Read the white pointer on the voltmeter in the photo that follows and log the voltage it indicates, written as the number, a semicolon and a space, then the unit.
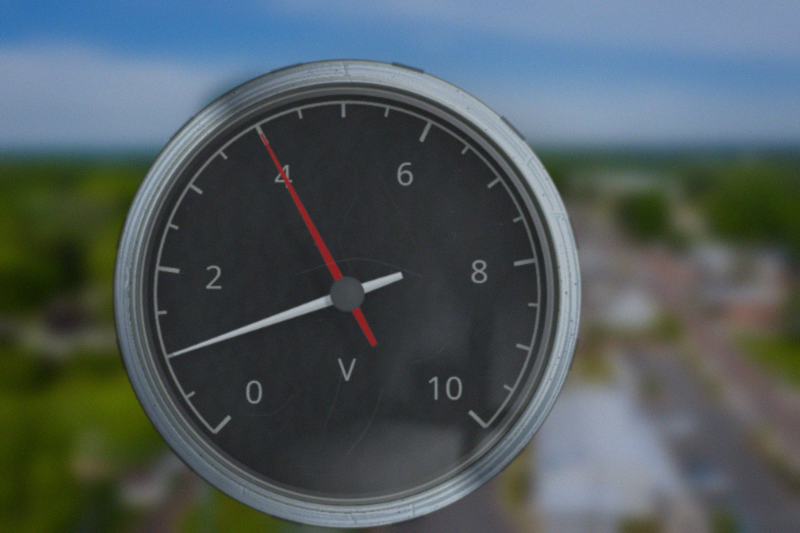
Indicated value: 1; V
